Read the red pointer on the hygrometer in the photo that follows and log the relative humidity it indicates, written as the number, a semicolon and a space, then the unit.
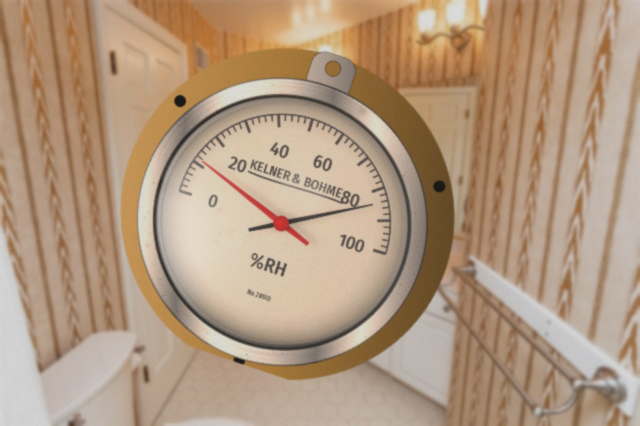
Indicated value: 12; %
